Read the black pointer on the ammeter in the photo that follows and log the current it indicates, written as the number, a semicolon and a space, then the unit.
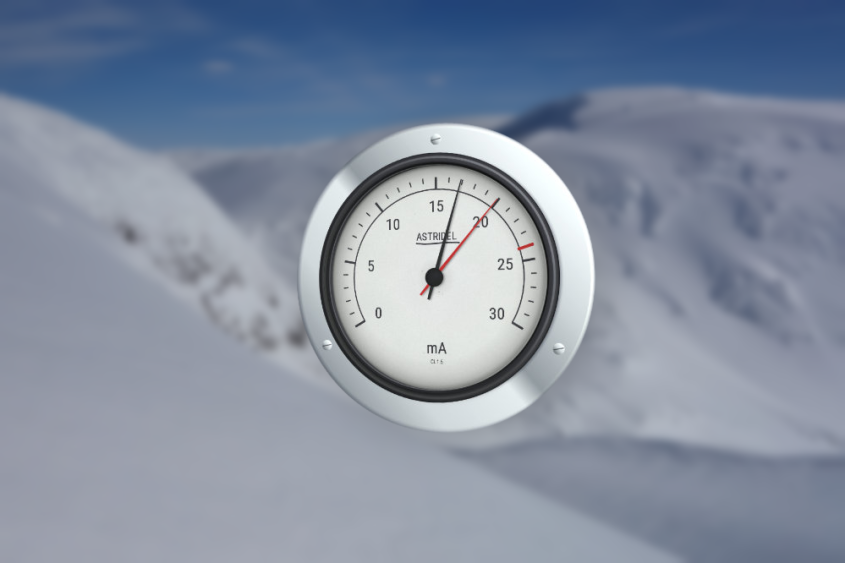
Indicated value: 17; mA
